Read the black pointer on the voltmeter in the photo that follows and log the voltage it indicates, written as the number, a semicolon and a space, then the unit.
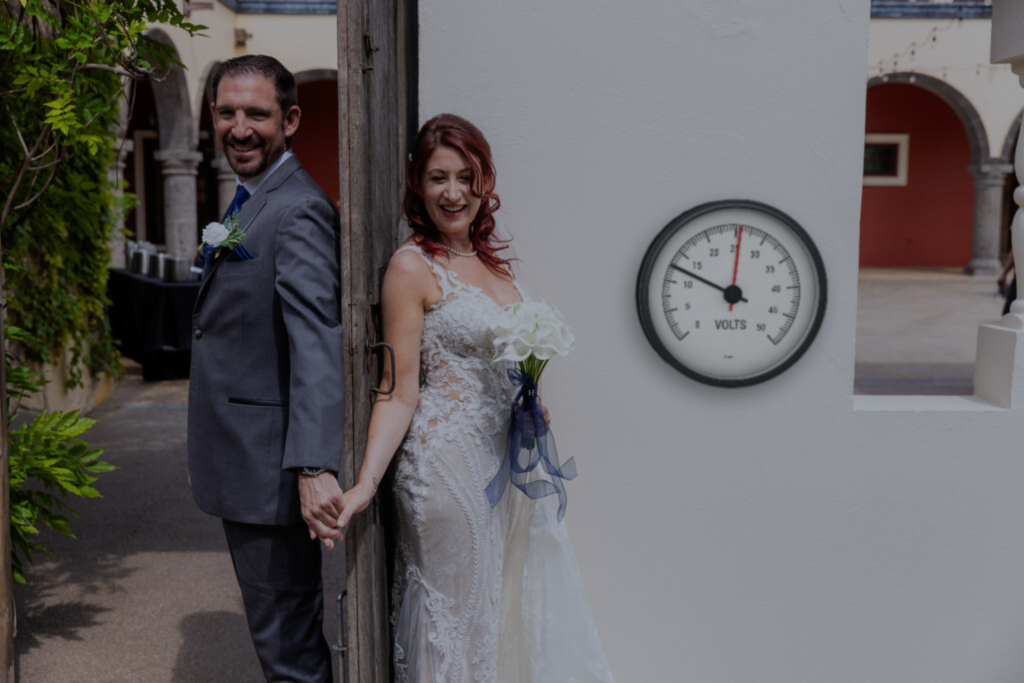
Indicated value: 12.5; V
